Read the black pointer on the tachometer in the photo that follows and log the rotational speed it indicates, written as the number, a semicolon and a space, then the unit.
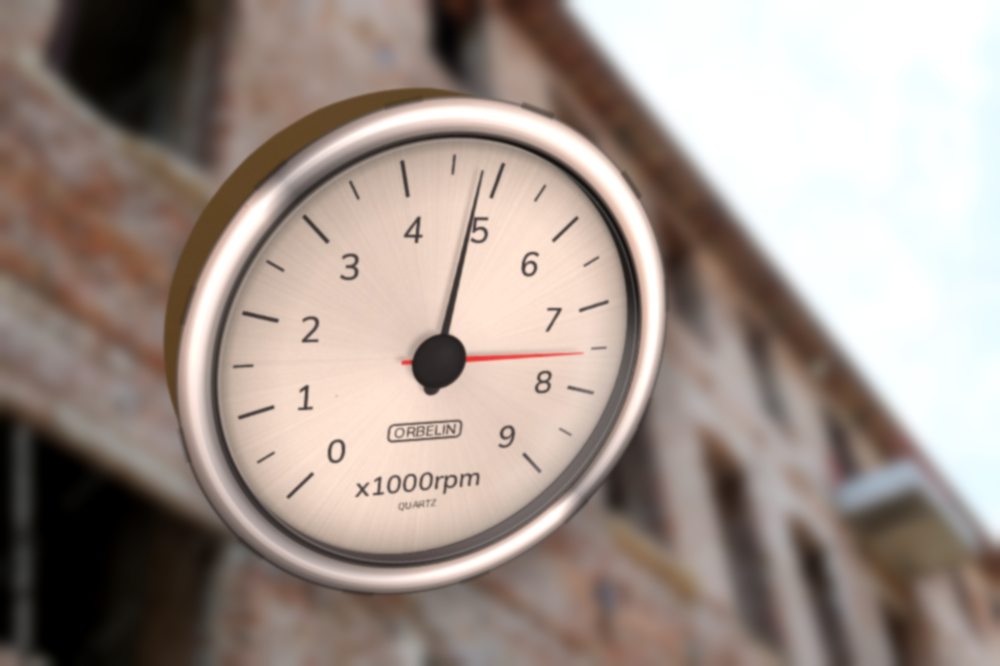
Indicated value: 4750; rpm
